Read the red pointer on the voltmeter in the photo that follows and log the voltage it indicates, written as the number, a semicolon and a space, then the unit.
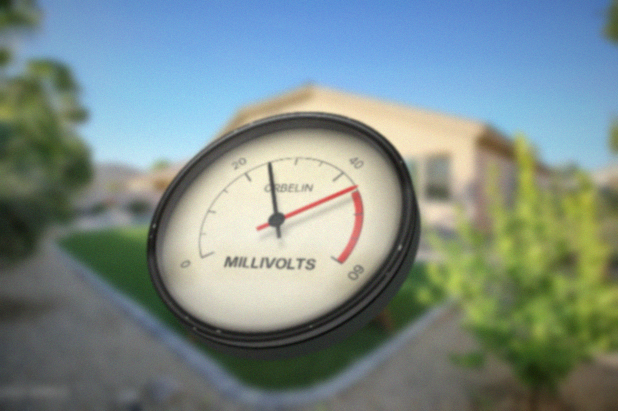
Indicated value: 45; mV
